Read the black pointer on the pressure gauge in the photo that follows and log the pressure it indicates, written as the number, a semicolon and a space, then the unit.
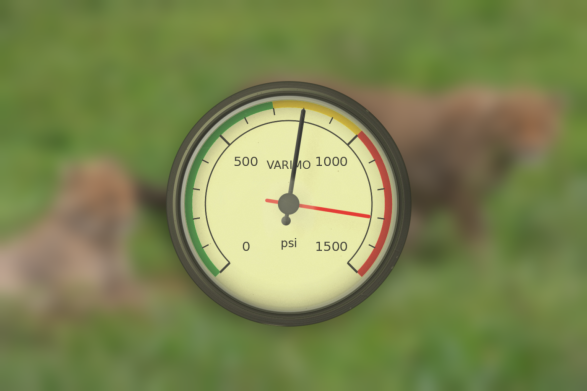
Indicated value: 800; psi
